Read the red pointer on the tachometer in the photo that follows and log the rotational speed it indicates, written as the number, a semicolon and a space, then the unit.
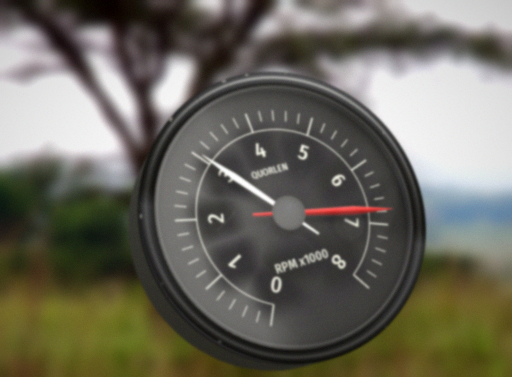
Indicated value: 6800; rpm
